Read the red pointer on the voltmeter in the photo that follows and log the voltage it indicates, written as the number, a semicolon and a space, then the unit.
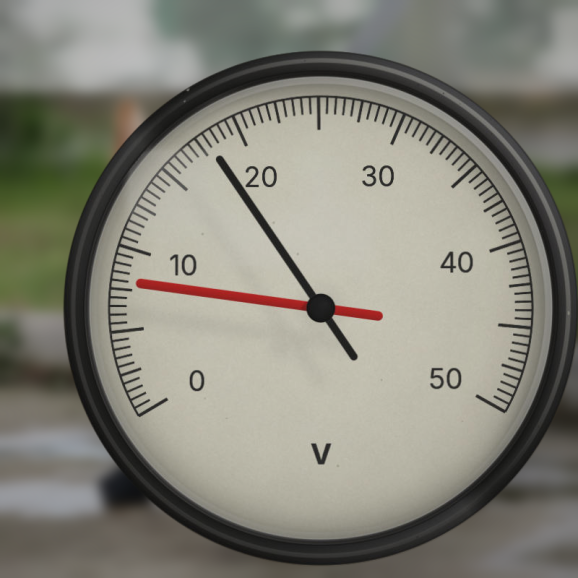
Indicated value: 8; V
